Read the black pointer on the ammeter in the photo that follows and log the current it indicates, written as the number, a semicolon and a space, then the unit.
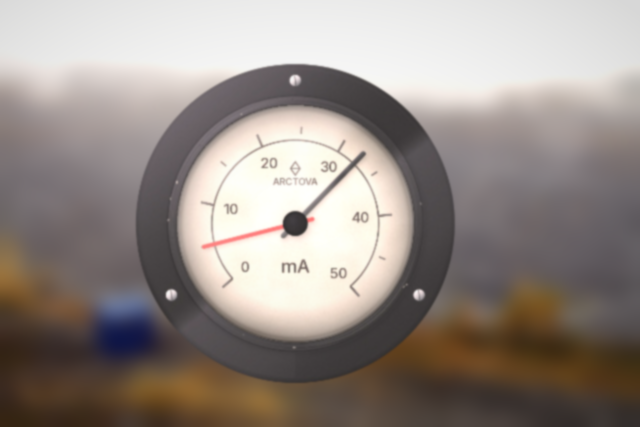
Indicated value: 32.5; mA
